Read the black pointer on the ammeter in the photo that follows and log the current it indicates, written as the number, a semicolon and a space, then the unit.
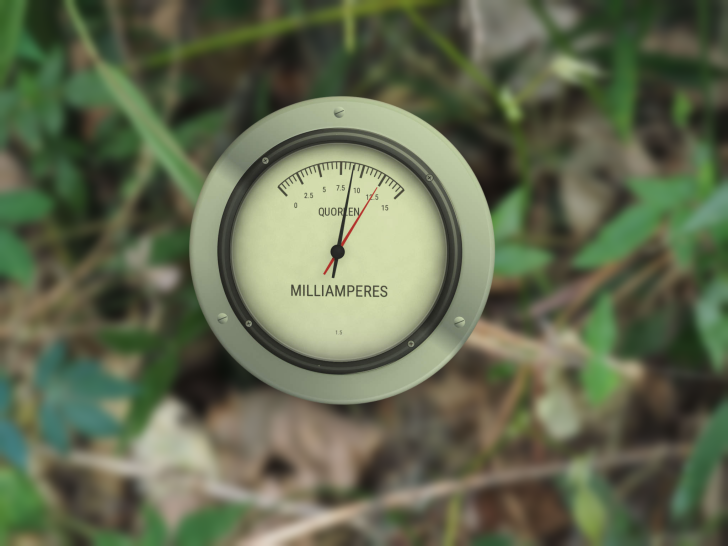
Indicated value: 9; mA
